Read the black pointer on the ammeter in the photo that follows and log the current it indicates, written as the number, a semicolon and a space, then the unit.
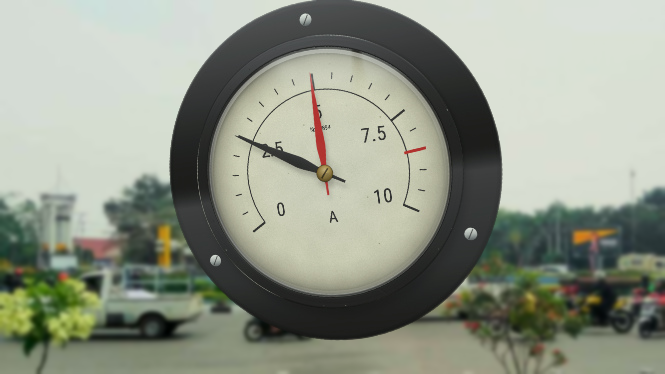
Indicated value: 2.5; A
